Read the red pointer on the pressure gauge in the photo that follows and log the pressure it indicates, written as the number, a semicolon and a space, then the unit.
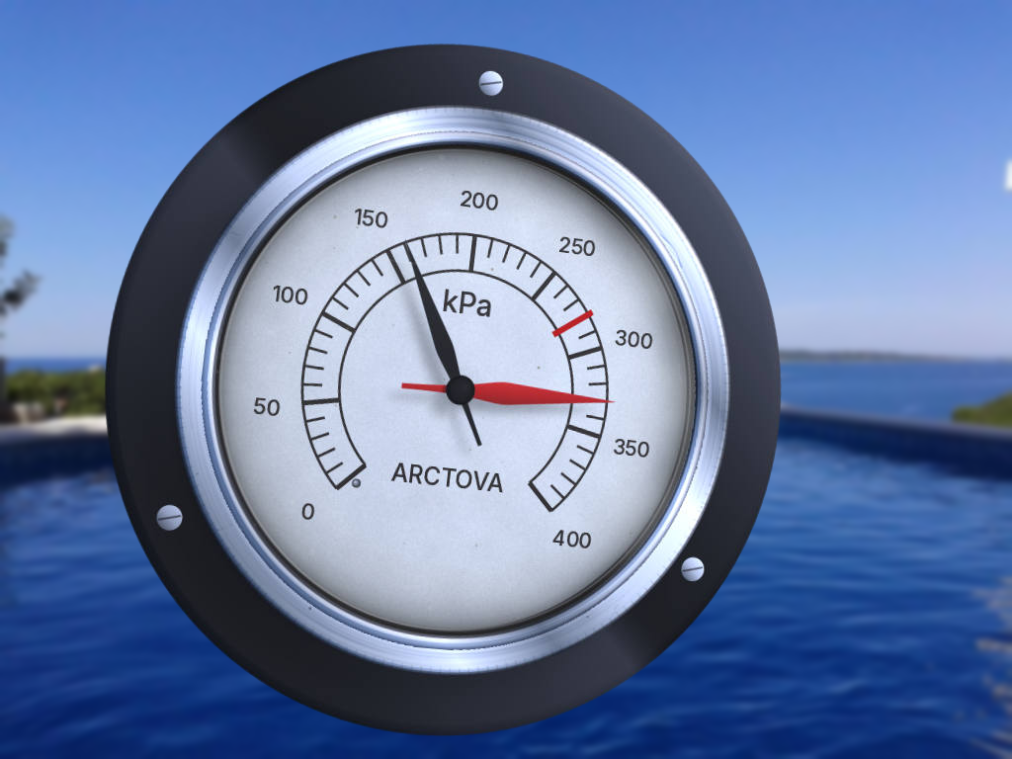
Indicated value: 330; kPa
